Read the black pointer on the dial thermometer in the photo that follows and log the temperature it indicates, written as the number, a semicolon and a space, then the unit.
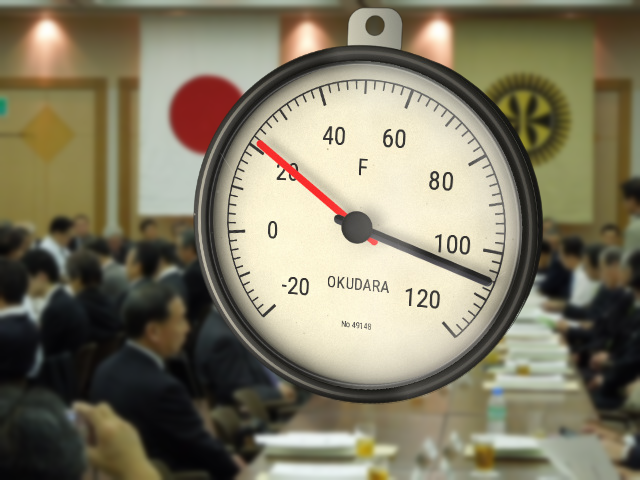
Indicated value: 106; °F
